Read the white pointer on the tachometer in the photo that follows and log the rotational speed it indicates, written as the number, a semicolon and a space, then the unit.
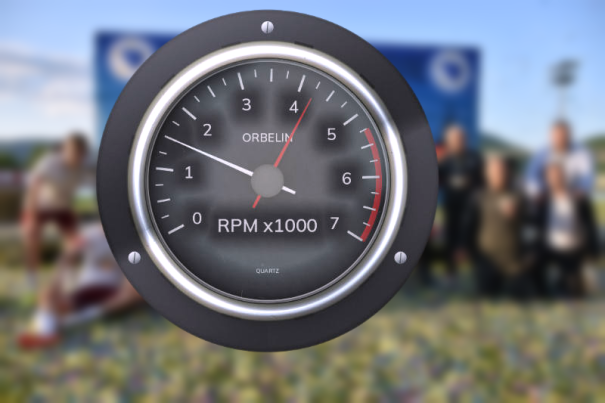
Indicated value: 1500; rpm
